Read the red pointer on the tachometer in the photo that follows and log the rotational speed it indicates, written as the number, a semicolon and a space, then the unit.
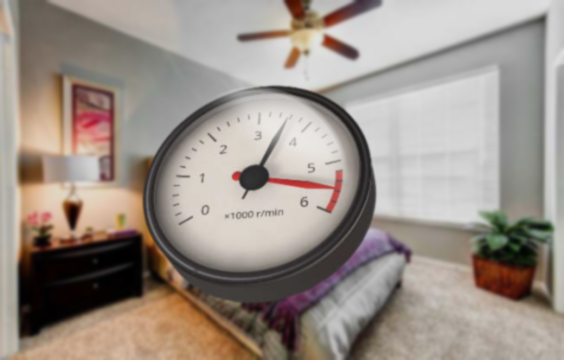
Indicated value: 5600; rpm
